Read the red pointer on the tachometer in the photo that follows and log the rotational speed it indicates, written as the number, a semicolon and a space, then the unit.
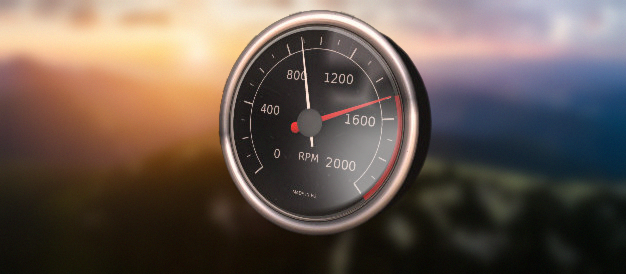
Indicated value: 1500; rpm
